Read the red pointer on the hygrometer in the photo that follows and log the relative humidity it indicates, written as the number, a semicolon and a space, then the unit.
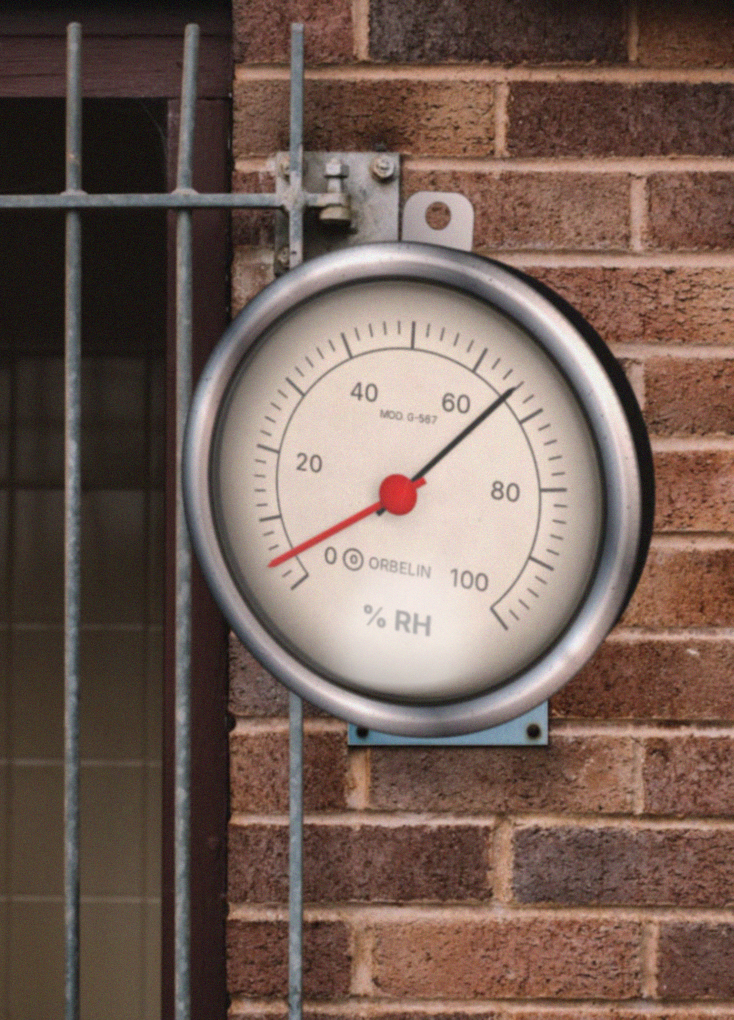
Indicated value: 4; %
